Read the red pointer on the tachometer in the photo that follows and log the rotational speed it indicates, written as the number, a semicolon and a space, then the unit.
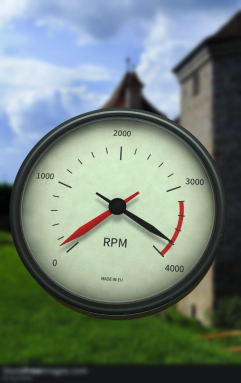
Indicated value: 100; rpm
